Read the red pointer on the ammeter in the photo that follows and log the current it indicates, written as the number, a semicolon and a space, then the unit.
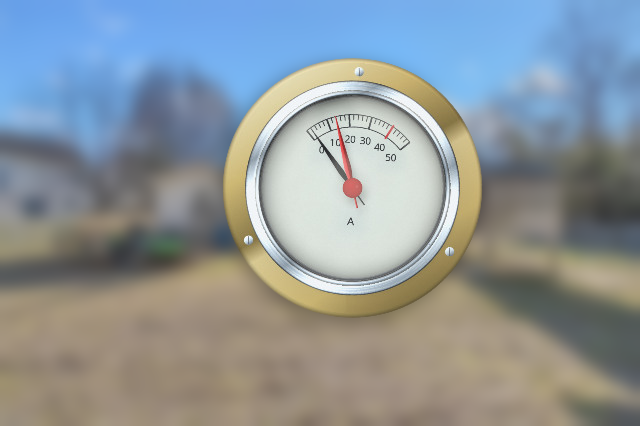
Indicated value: 14; A
